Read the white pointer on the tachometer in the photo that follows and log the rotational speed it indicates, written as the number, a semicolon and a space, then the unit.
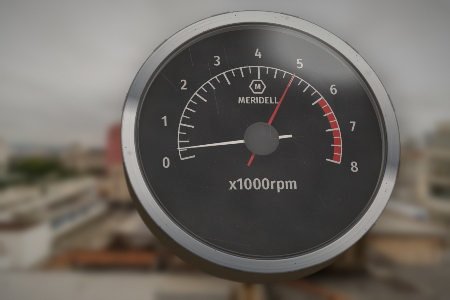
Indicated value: 250; rpm
